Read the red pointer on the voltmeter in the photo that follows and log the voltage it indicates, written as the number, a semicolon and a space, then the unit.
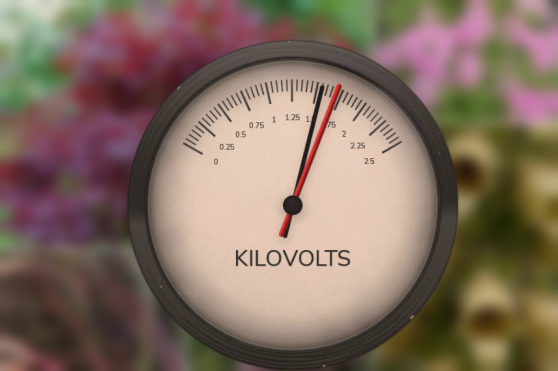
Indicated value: 1.7; kV
